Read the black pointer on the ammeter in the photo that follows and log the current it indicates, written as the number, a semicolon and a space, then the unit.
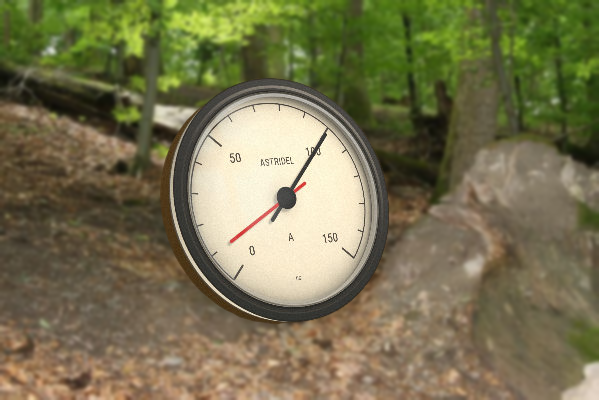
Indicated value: 100; A
